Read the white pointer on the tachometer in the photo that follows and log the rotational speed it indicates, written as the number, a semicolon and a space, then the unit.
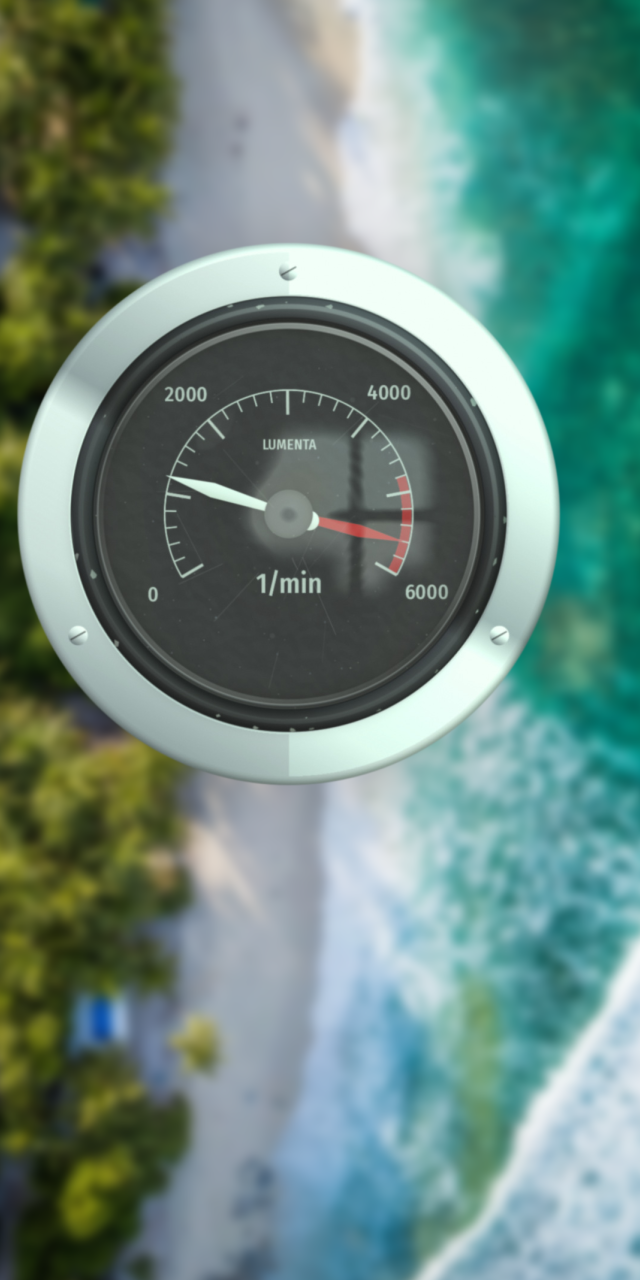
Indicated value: 1200; rpm
